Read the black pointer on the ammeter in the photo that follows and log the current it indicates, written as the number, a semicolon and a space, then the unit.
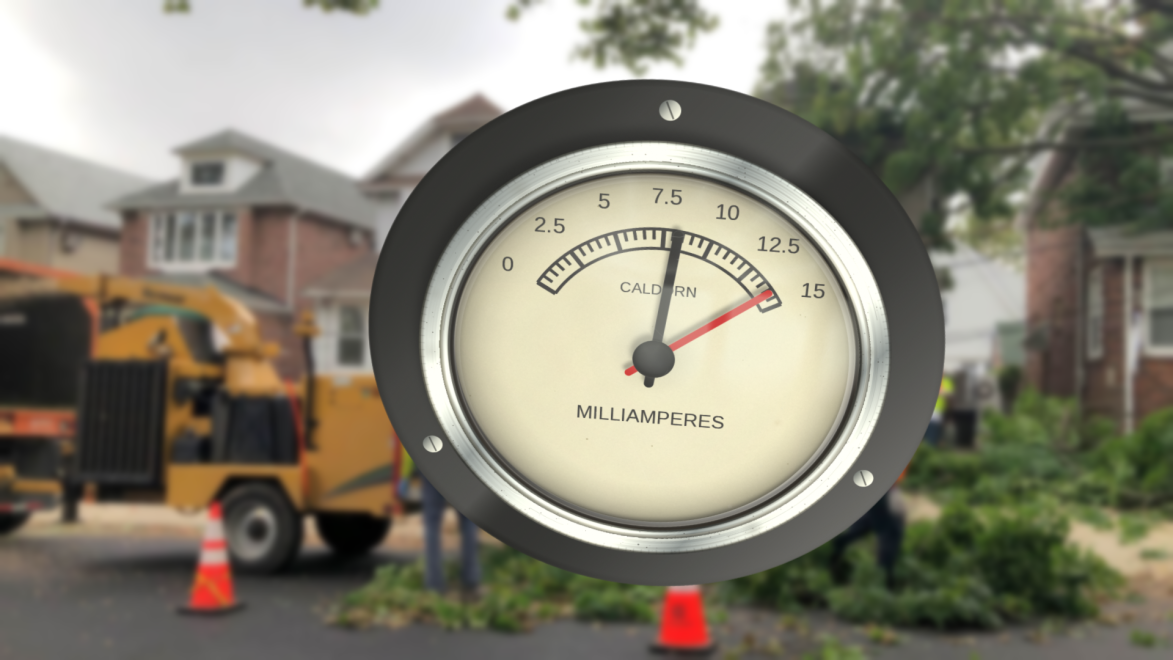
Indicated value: 8.25; mA
